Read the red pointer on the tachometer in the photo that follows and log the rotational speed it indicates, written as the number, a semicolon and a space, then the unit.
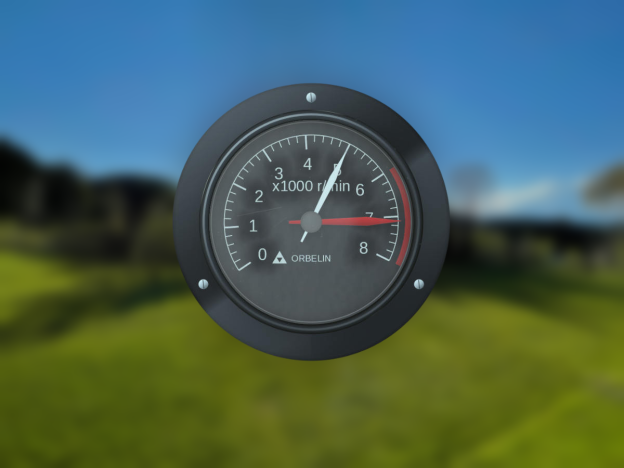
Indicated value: 7100; rpm
